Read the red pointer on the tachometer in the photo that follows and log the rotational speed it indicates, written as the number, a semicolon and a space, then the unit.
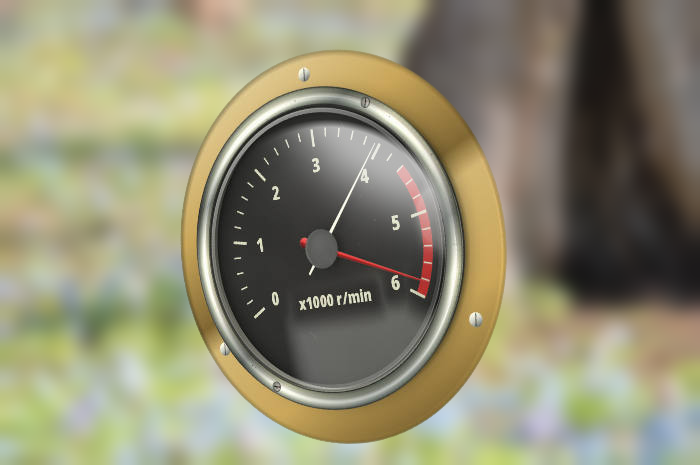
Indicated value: 5800; rpm
